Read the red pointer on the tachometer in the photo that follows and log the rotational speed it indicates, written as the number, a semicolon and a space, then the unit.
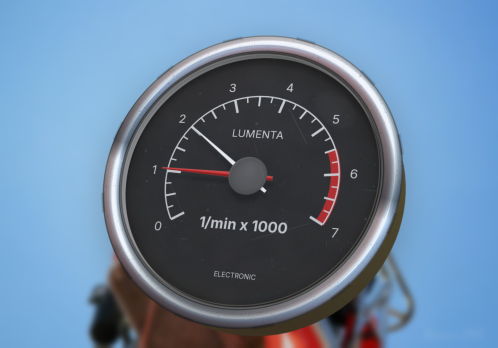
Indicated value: 1000; rpm
